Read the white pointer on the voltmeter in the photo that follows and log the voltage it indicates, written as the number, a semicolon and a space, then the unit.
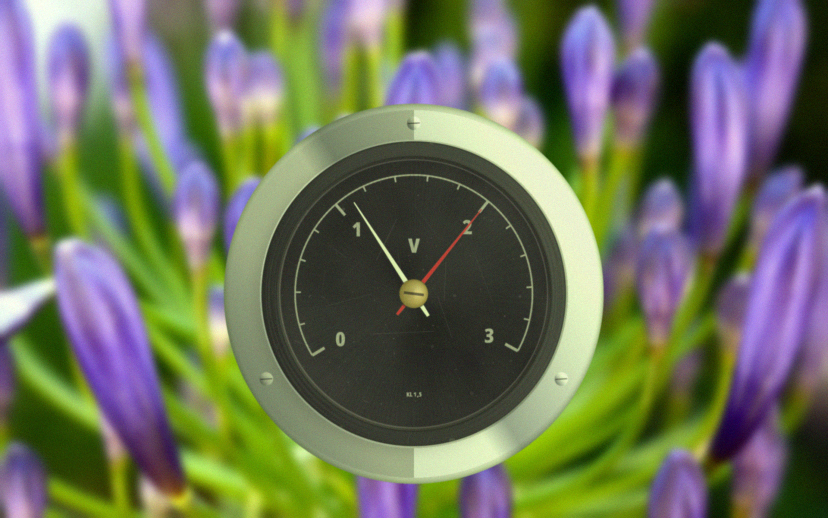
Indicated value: 1.1; V
